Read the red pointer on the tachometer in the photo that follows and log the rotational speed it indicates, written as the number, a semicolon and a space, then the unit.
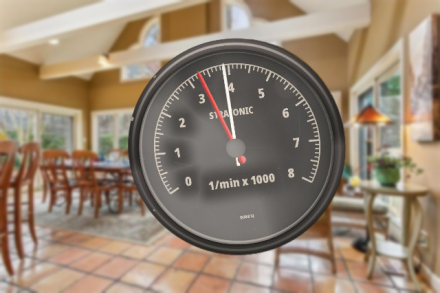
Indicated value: 3300; rpm
